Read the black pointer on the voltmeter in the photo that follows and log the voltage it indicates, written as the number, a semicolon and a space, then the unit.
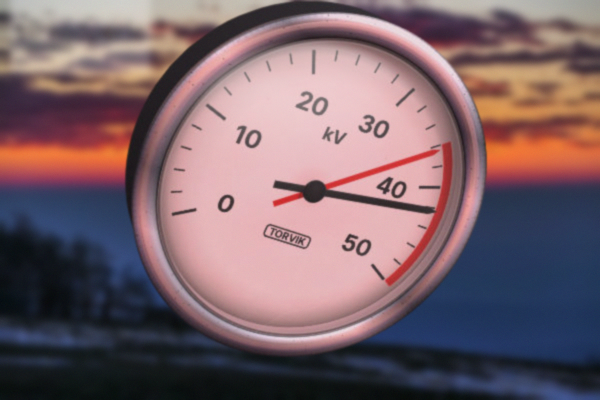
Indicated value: 42; kV
